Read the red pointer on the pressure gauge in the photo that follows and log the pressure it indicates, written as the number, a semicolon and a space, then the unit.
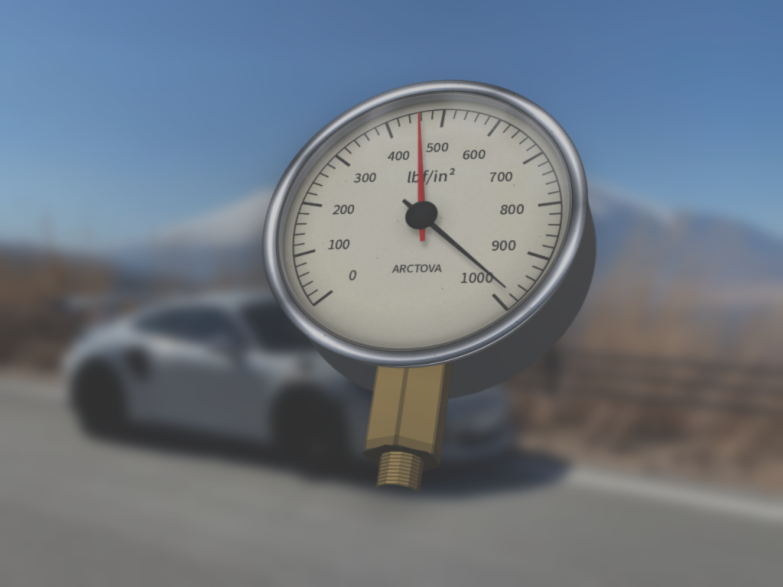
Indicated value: 460; psi
